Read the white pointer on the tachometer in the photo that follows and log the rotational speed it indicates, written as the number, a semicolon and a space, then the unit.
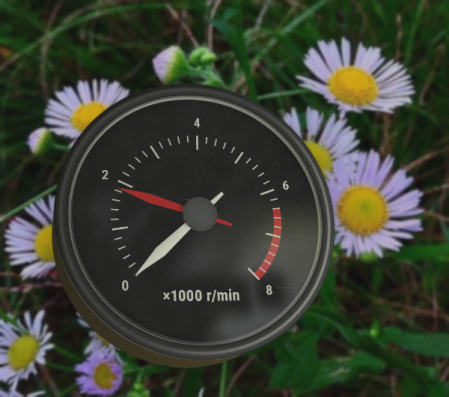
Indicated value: 0; rpm
